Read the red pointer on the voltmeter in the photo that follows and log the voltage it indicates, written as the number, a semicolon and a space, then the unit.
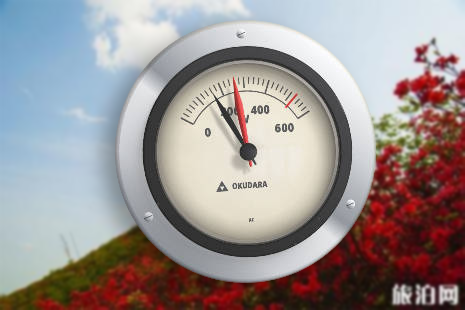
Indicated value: 260; V
